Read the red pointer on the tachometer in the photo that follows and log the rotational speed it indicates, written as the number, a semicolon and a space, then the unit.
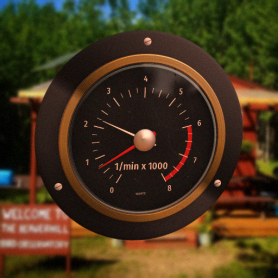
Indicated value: 750; rpm
